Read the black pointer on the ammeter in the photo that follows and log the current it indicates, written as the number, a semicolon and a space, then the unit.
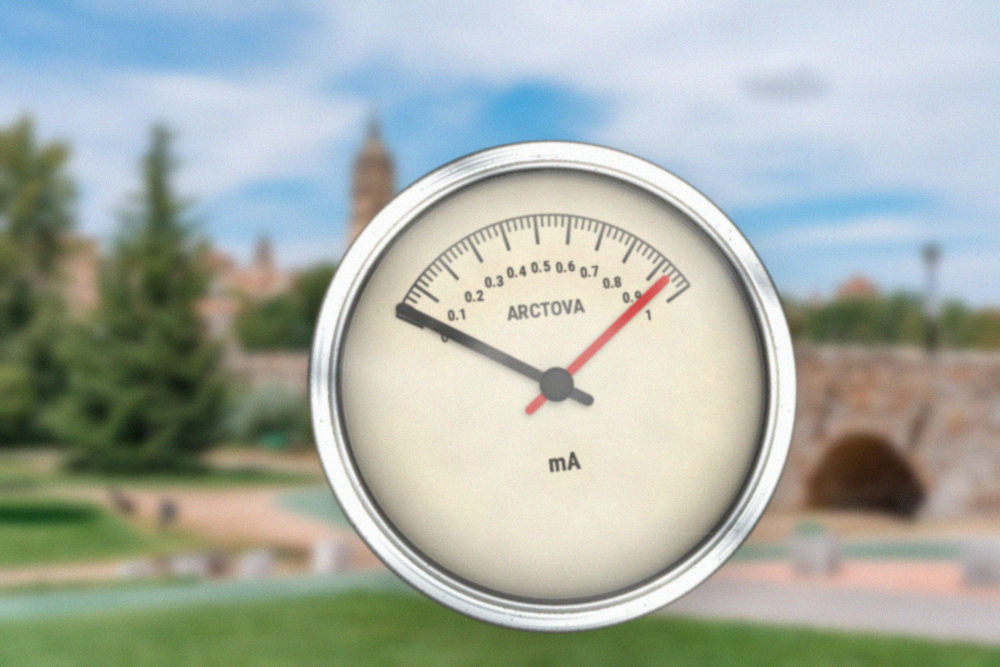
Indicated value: 0.02; mA
